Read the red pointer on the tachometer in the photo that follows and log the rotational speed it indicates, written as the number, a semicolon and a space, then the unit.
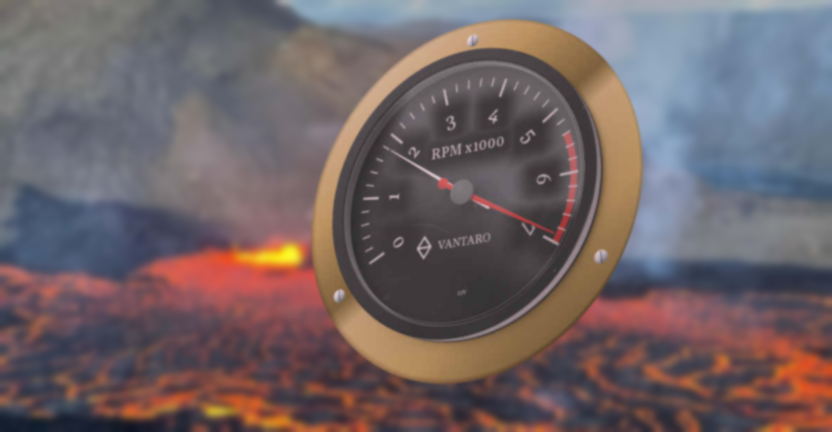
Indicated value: 6900; rpm
